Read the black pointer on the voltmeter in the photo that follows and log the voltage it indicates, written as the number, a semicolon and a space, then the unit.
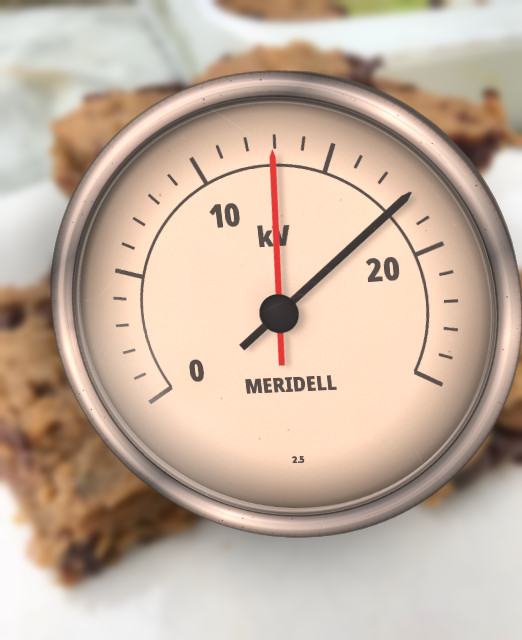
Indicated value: 18; kV
